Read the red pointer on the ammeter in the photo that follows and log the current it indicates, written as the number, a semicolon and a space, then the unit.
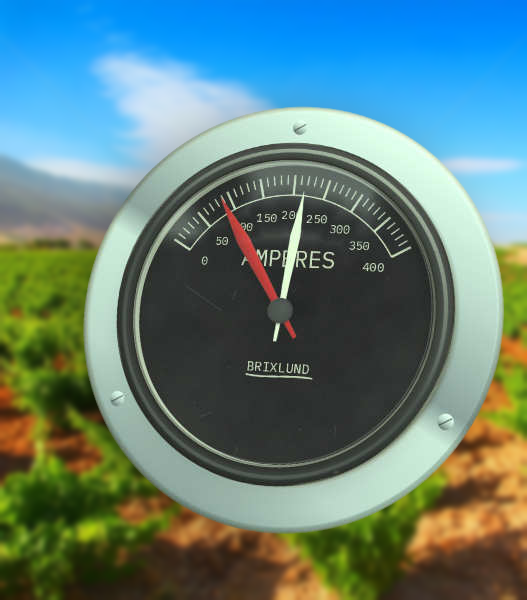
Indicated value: 90; A
